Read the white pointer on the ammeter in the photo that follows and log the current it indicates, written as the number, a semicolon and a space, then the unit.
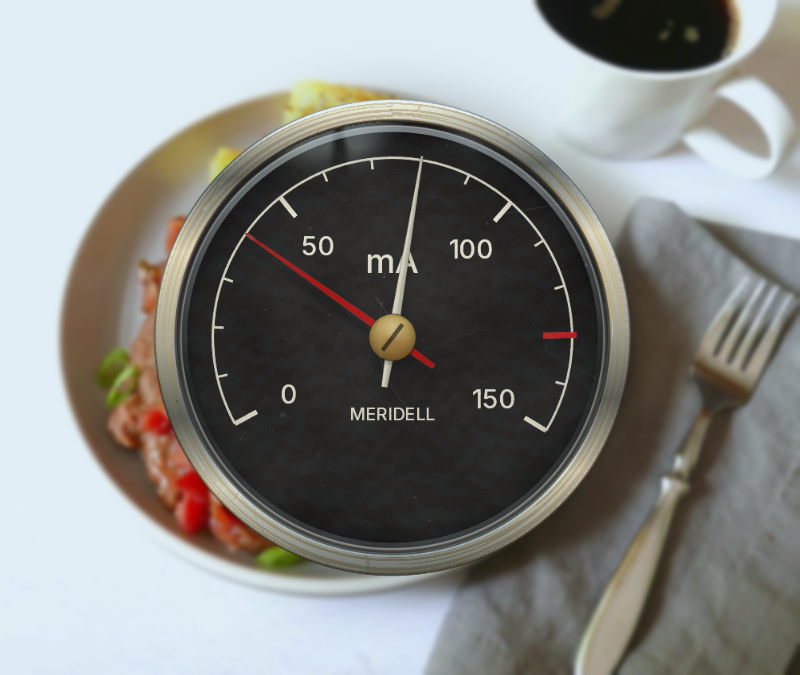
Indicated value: 80; mA
